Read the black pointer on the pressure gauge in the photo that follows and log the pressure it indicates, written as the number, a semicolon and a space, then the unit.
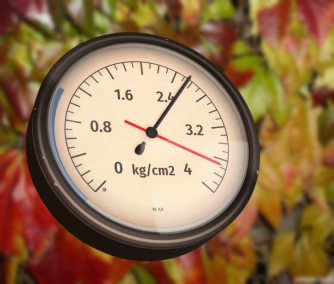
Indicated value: 2.55; kg/cm²
